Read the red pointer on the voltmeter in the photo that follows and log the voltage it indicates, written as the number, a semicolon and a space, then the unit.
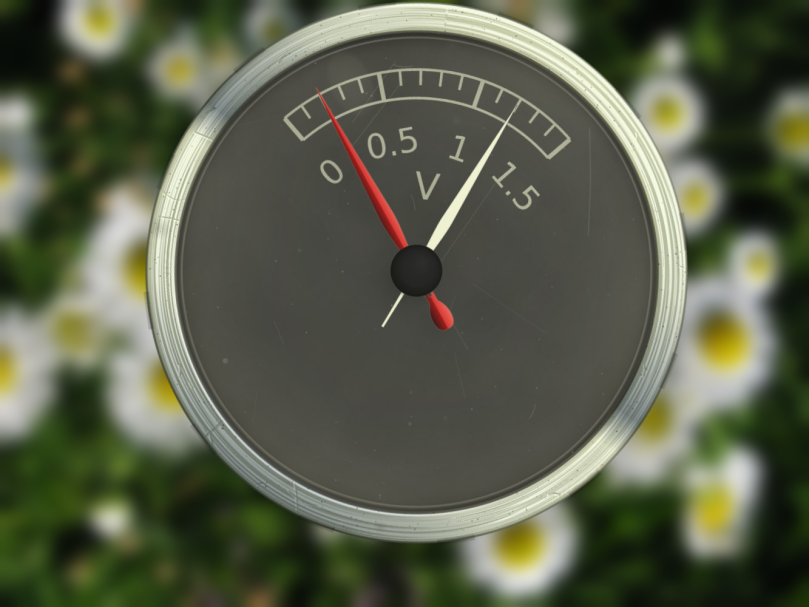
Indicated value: 0.2; V
